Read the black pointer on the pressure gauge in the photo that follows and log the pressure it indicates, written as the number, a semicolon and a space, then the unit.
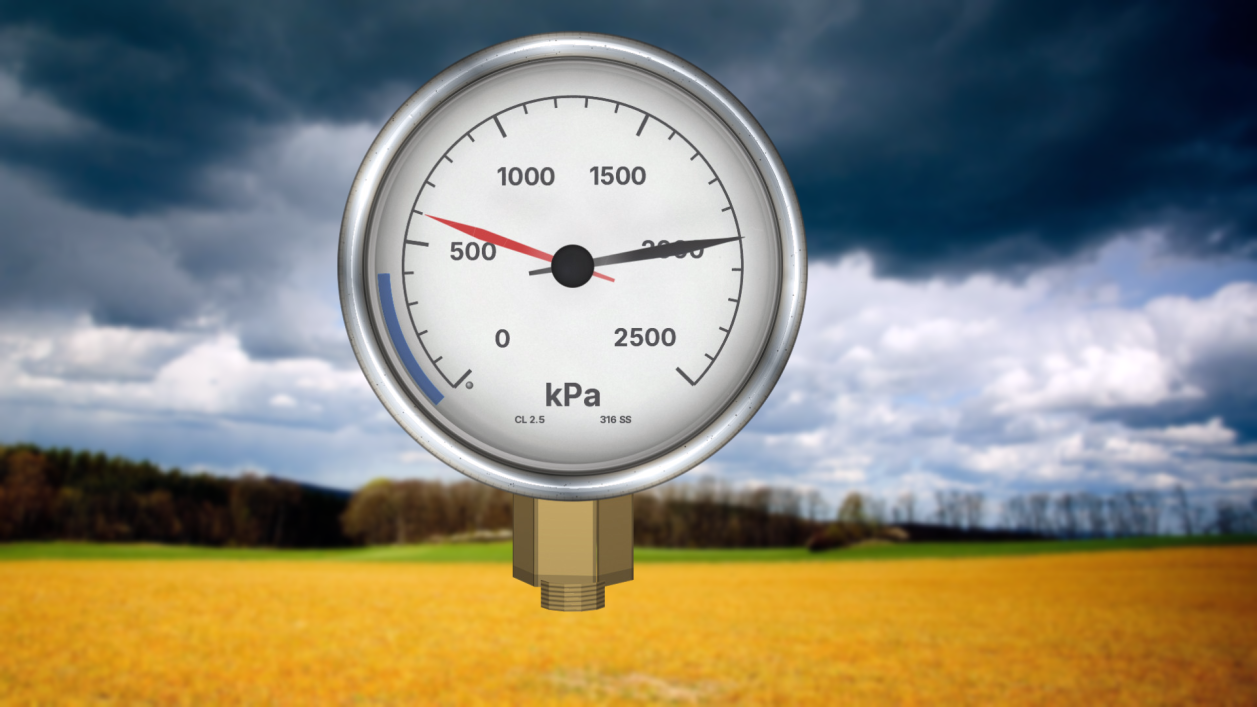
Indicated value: 2000; kPa
